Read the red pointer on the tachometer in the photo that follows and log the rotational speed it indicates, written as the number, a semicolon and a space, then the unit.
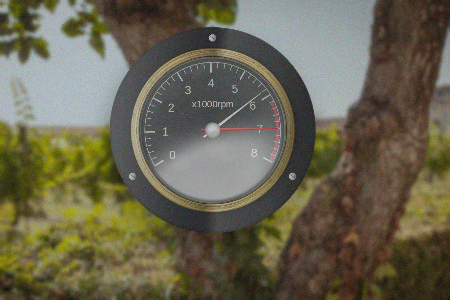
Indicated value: 7000; rpm
